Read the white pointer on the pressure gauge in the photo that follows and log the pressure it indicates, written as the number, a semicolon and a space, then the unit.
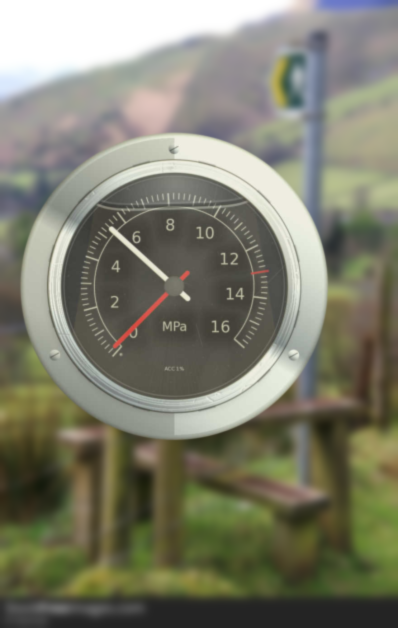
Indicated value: 5.4; MPa
